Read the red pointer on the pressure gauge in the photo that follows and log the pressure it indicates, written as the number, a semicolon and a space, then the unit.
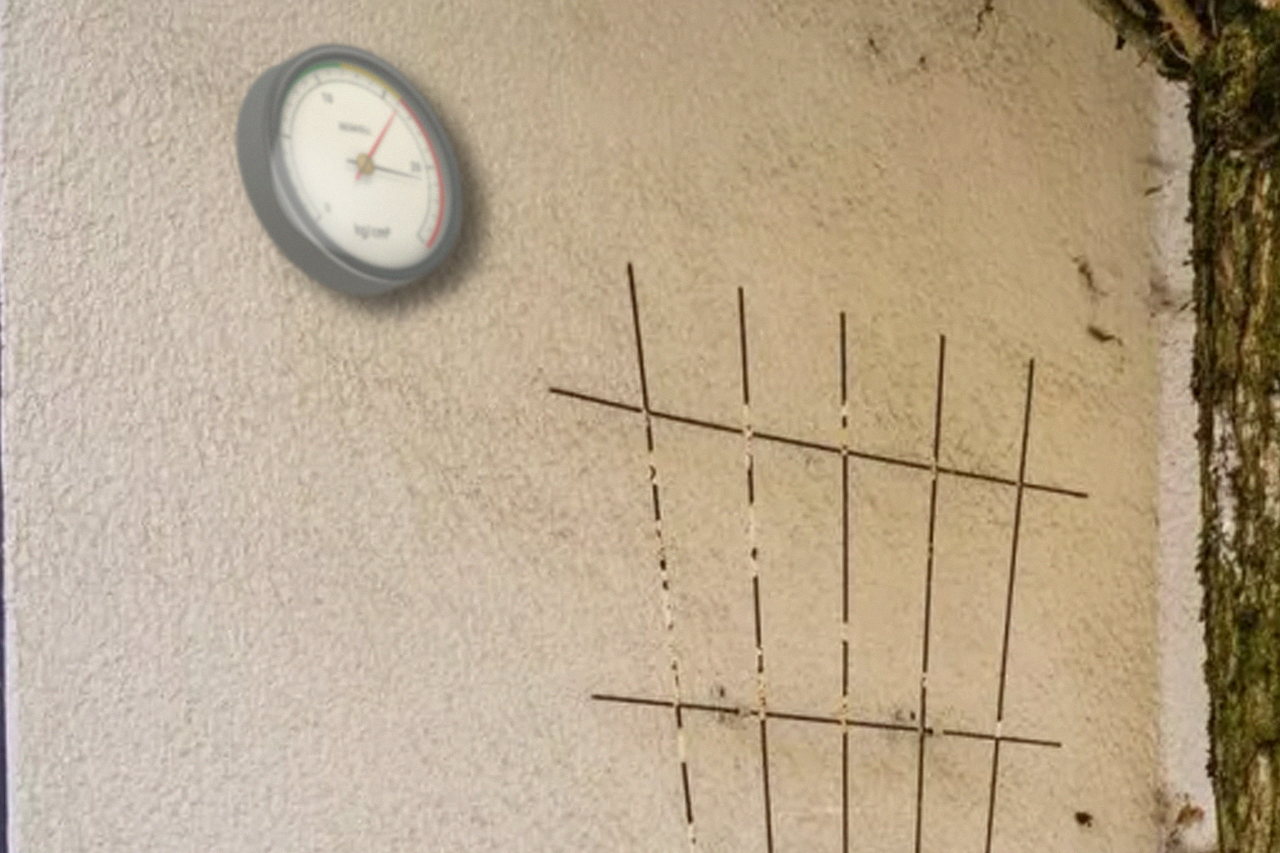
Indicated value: 16; kg/cm²
